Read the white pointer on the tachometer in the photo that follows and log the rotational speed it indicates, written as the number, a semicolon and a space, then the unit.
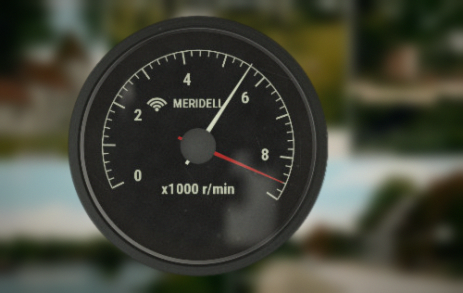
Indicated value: 5600; rpm
